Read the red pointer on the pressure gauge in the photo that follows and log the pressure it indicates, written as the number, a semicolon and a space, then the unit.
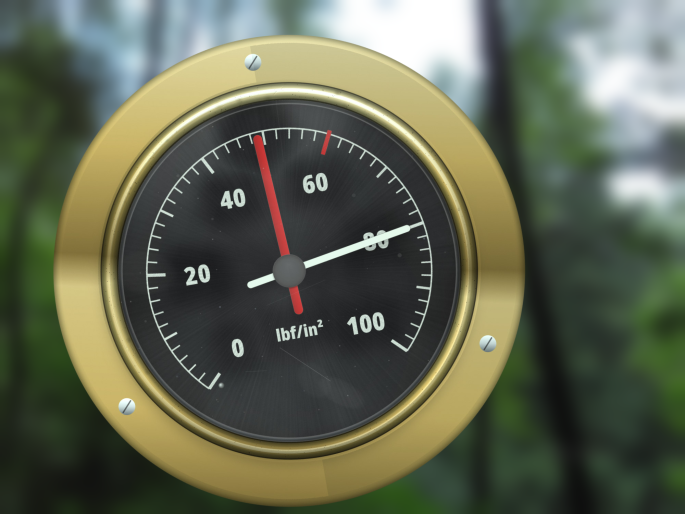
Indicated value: 49; psi
